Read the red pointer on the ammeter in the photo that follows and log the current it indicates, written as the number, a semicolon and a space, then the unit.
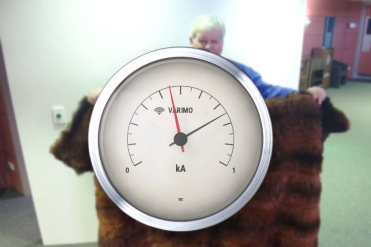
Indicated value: 0.45; kA
